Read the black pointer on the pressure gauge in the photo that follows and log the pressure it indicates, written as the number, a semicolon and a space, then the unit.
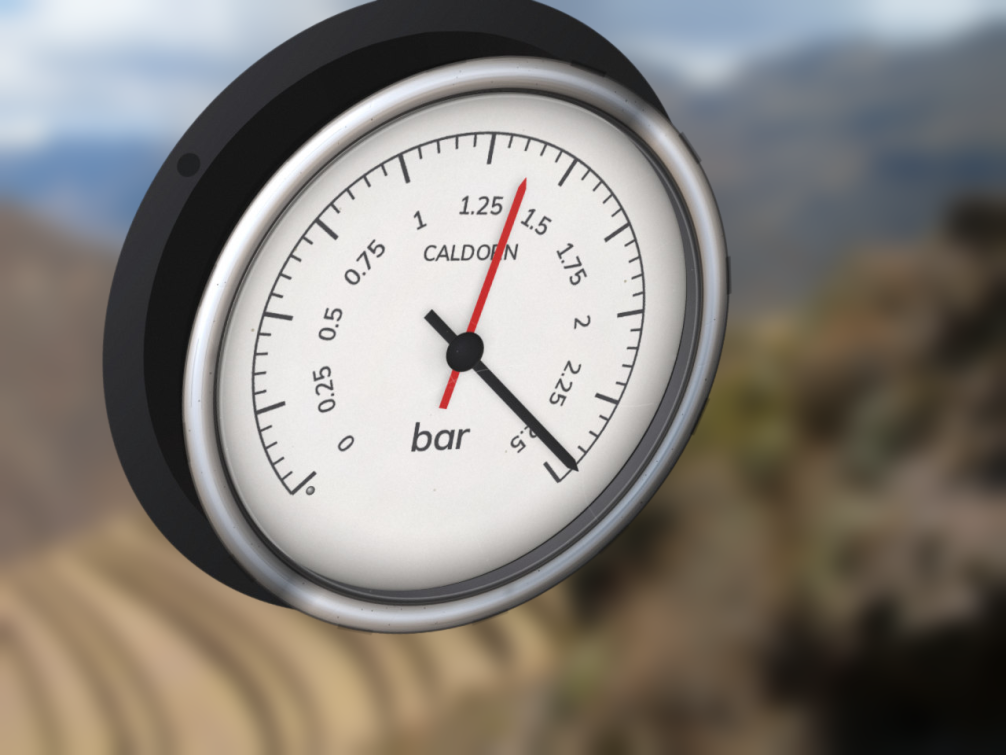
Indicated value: 2.45; bar
